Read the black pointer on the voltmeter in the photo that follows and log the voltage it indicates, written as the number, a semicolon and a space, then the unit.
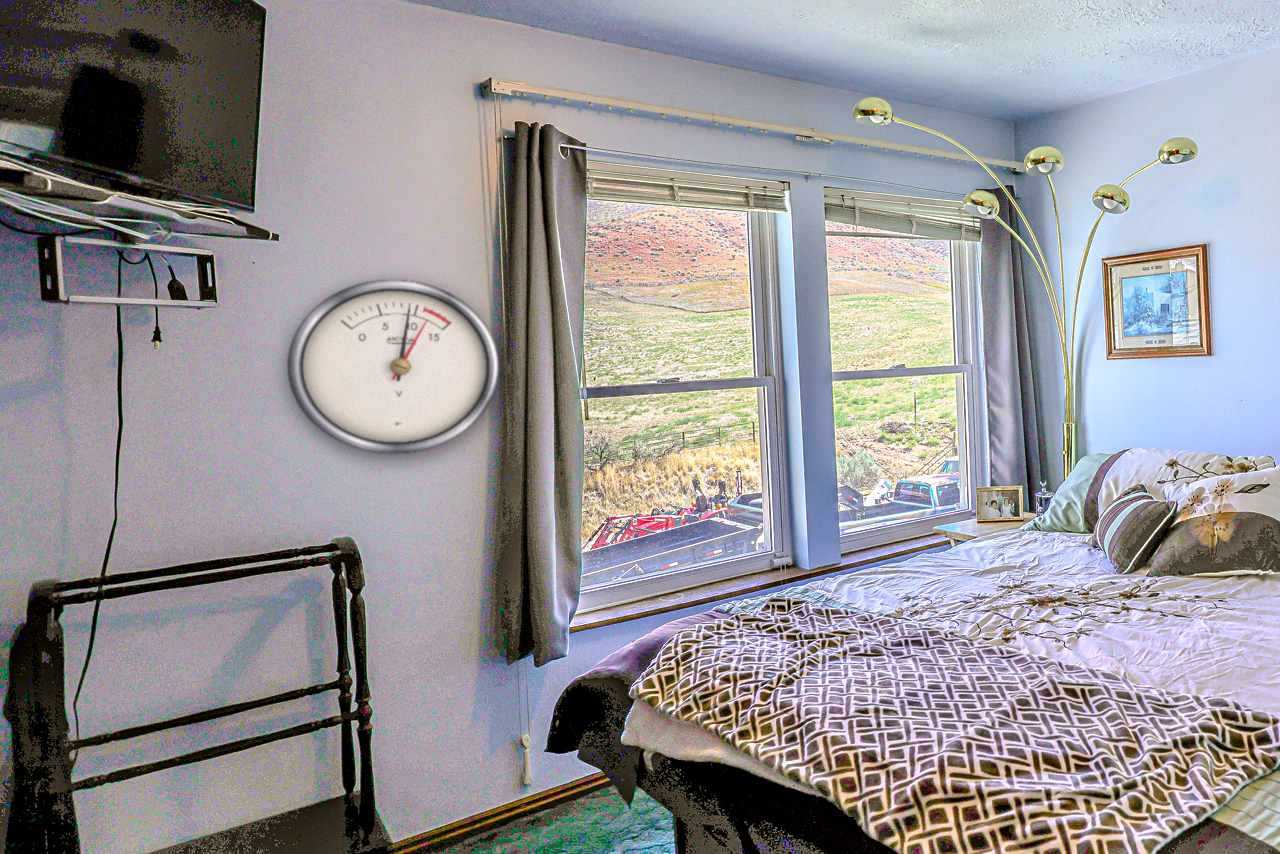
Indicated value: 9; V
